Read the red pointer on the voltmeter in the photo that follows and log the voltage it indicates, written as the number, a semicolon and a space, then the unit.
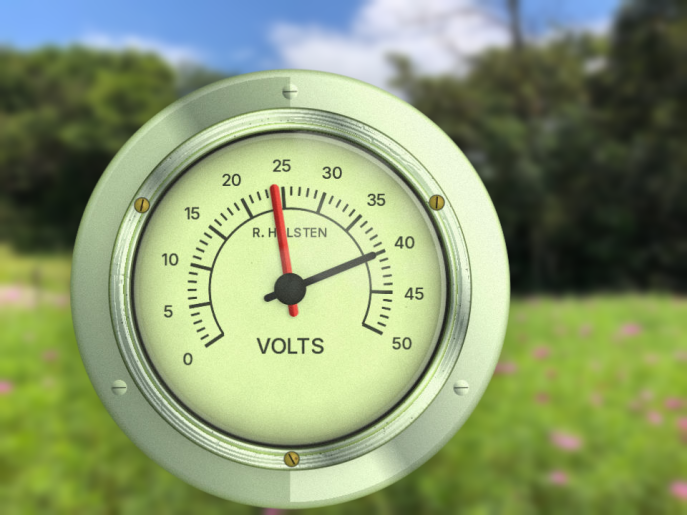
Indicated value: 24; V
